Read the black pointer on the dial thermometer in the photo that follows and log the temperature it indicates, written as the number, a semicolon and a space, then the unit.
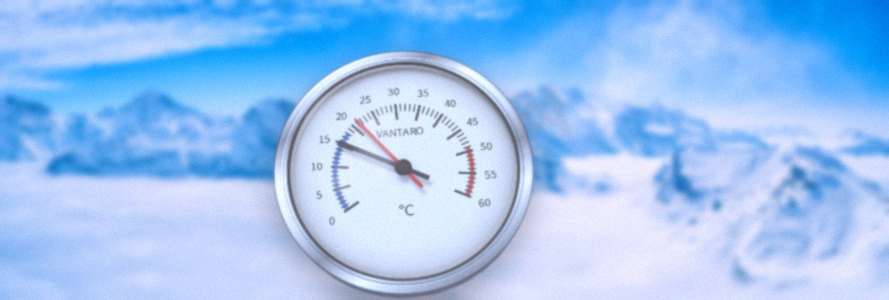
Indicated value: 15; °C
